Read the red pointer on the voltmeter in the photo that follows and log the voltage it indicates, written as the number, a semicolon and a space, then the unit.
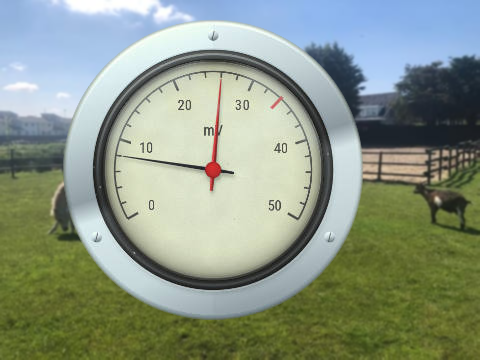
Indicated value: 26; mV
